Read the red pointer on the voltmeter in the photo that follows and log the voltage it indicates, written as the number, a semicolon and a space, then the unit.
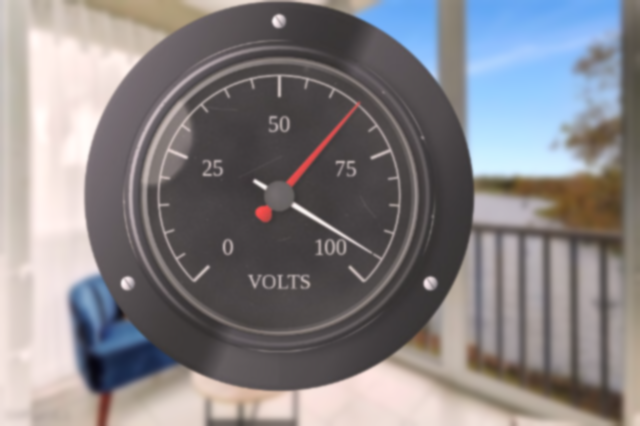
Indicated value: 65; V
